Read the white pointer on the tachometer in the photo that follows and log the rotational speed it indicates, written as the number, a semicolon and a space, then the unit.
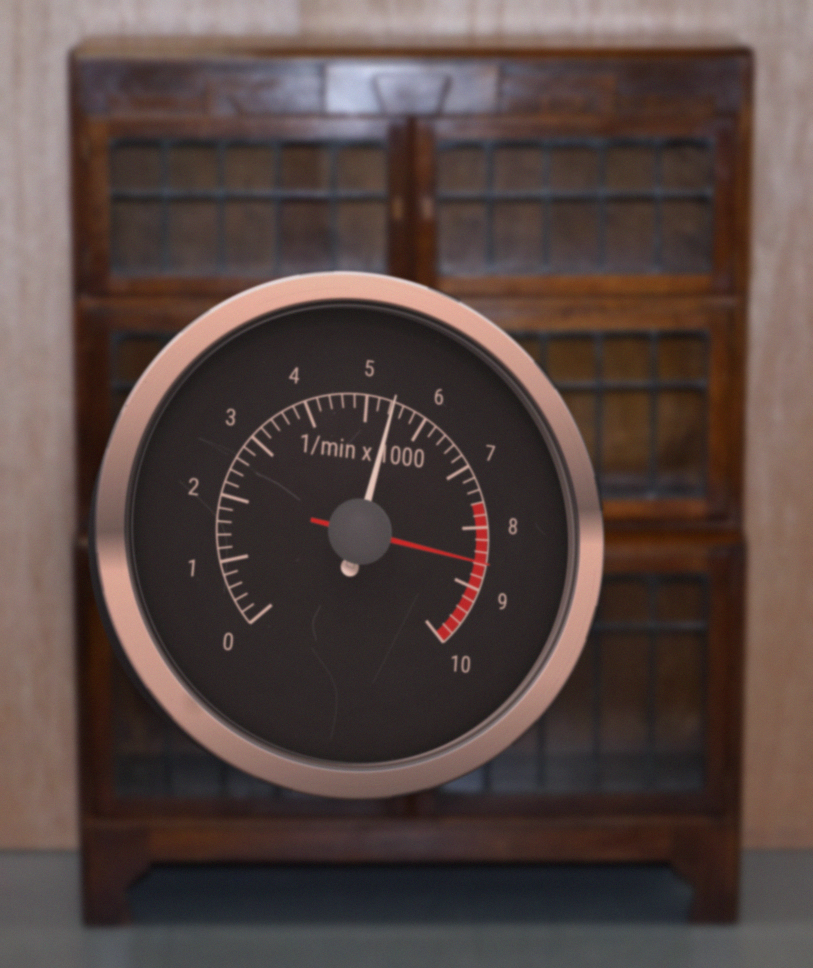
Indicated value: 5400; rpm
